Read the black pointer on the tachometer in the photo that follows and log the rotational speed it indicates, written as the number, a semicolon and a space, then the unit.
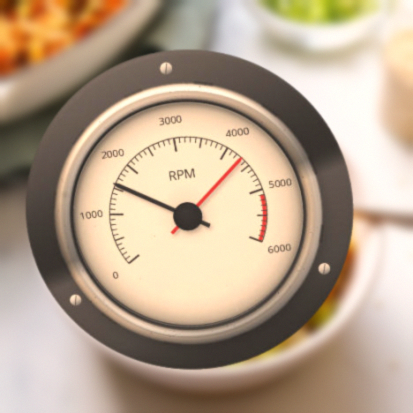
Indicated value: 1600; rpm
